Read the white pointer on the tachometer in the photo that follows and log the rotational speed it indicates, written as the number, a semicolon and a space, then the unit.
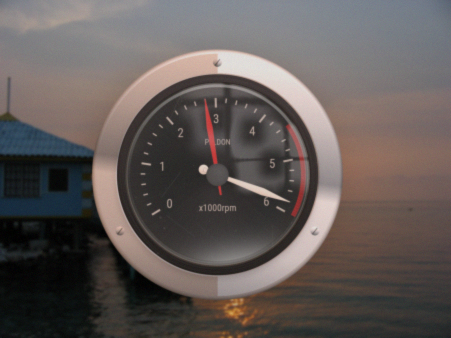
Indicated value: 5800; rpm
